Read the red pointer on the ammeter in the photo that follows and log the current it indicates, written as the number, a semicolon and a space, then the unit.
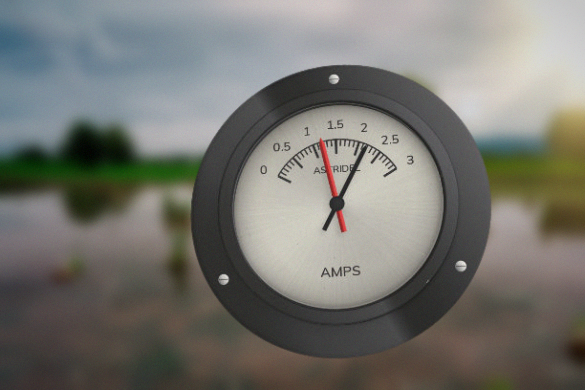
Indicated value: 1.2; A
